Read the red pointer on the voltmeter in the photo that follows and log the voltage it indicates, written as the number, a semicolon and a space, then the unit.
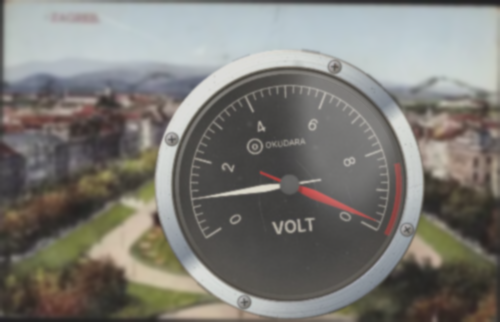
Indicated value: 9.8; V
